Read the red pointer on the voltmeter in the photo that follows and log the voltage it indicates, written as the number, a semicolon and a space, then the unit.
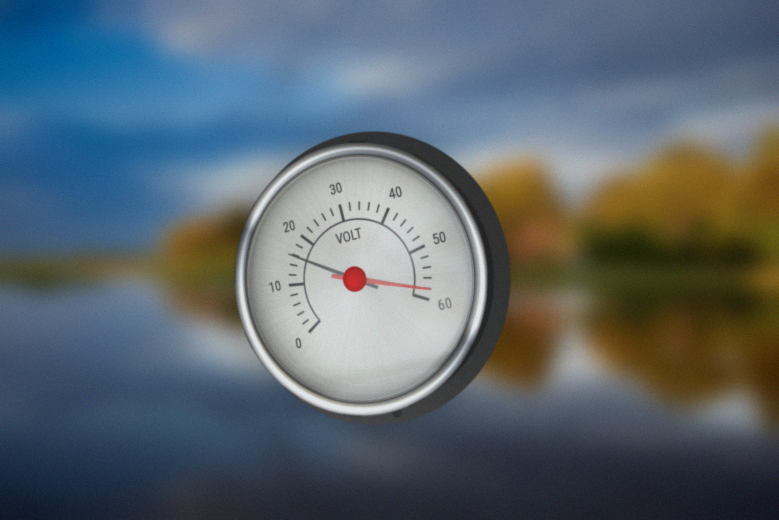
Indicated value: 58; V
